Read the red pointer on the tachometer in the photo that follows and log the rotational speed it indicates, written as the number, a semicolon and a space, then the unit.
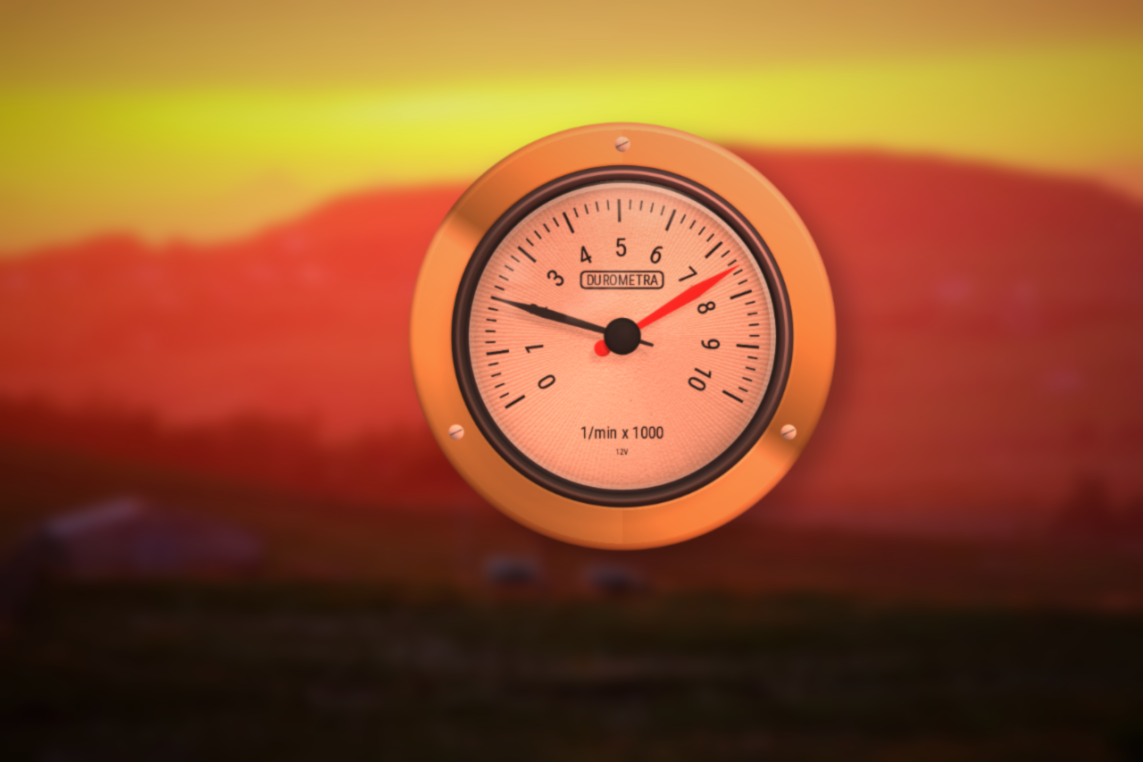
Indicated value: 7500; rpm
